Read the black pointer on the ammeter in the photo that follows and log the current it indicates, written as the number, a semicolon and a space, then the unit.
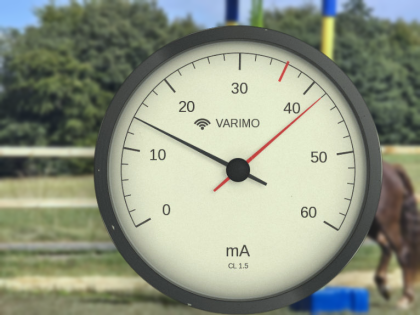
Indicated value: 14; mA
